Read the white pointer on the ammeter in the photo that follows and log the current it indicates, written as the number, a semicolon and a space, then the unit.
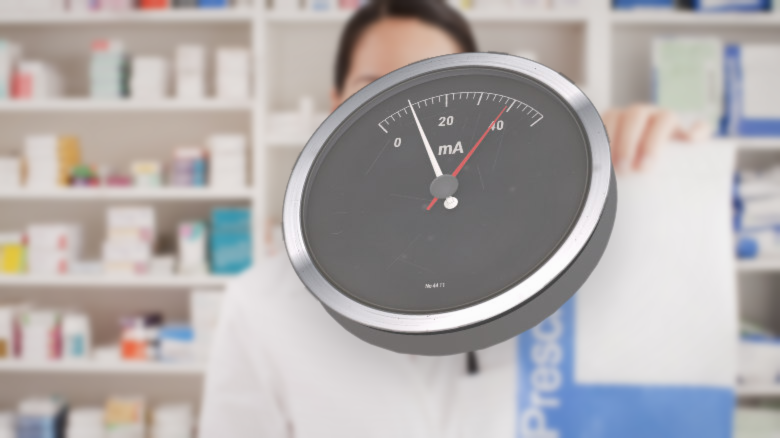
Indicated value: 10; mA
